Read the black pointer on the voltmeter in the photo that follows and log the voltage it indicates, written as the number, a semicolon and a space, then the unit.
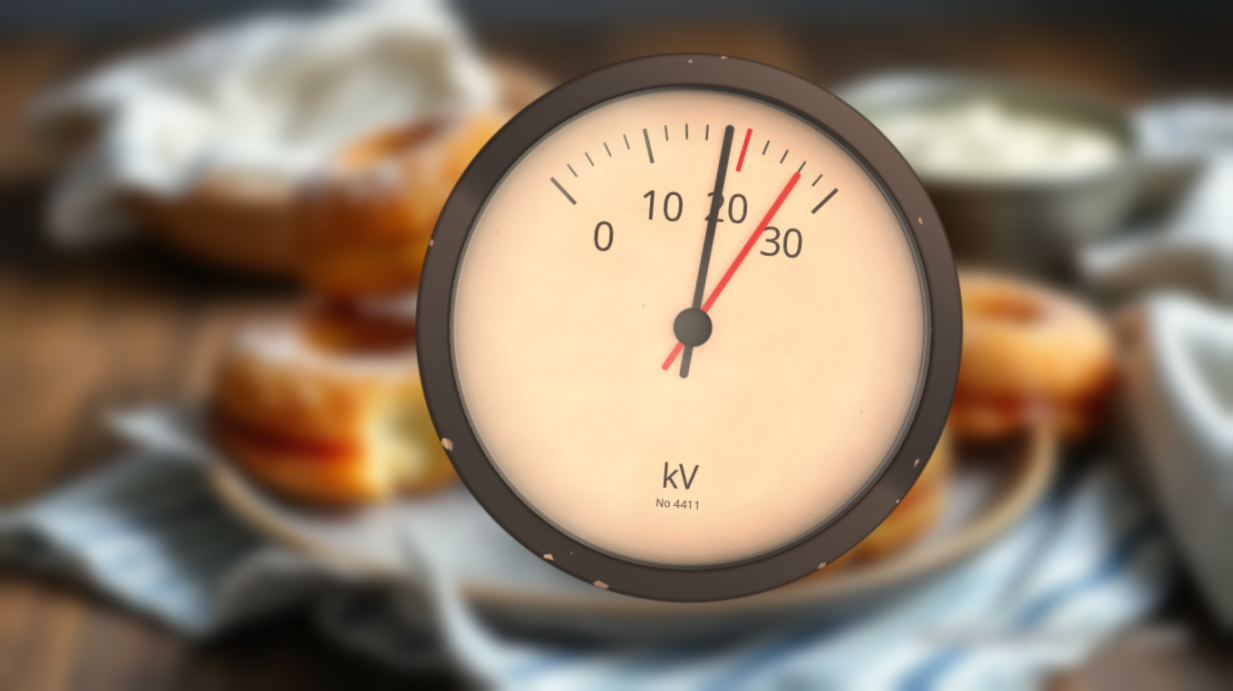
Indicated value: 18; kV
